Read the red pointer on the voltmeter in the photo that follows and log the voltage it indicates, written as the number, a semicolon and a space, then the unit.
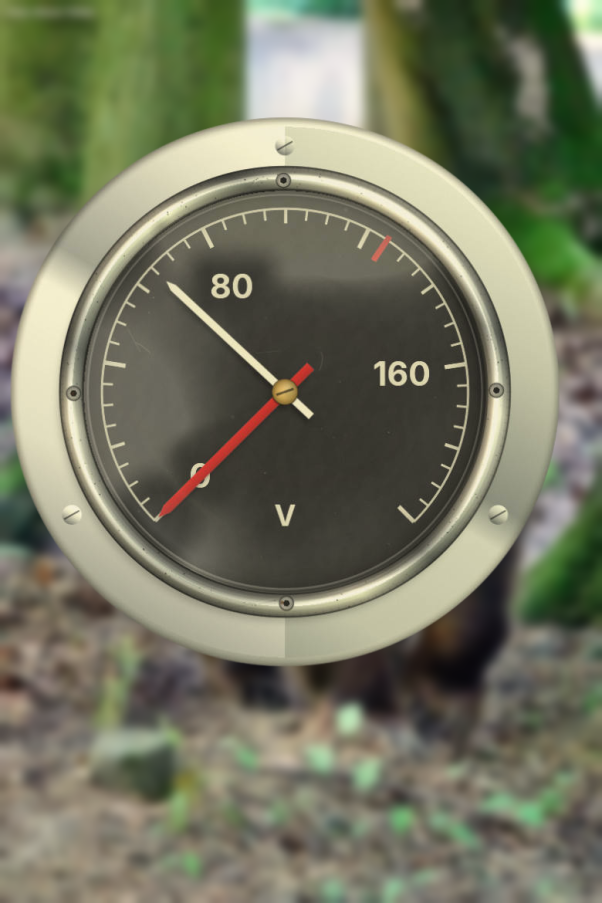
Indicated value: 0; V
